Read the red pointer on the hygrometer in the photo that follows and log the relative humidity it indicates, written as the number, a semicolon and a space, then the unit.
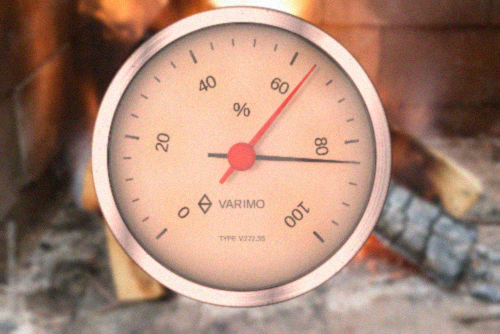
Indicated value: 64; %
